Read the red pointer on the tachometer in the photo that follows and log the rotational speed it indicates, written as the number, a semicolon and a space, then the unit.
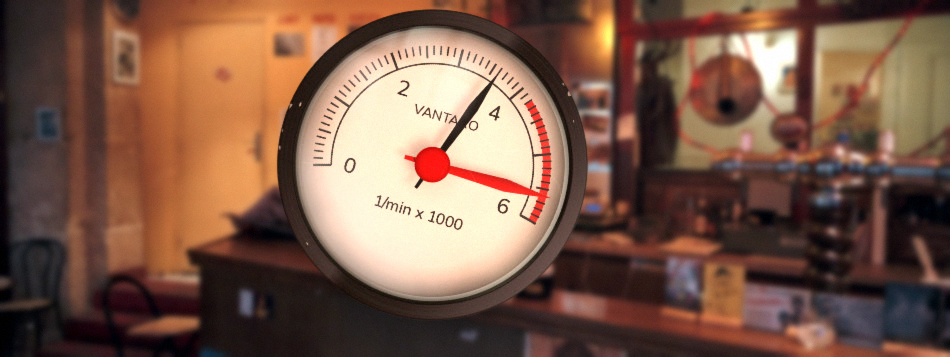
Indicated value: 5600; rpm
